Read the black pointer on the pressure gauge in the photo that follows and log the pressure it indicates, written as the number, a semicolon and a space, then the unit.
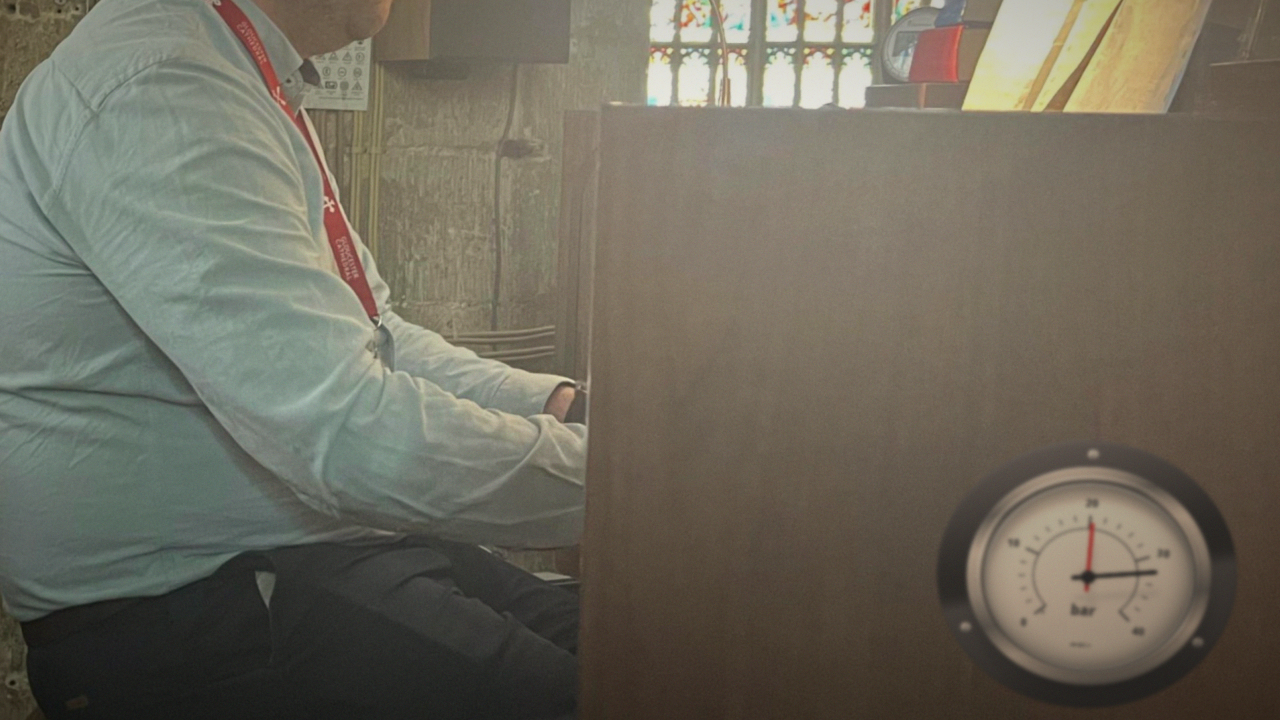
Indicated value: 32; bar
